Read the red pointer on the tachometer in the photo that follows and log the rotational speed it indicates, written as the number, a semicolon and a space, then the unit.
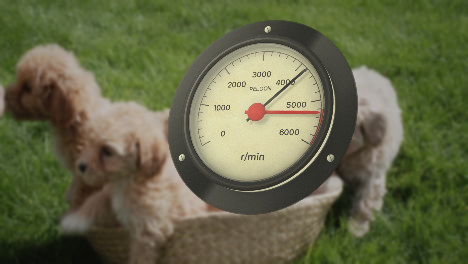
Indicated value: 5300; rpm
